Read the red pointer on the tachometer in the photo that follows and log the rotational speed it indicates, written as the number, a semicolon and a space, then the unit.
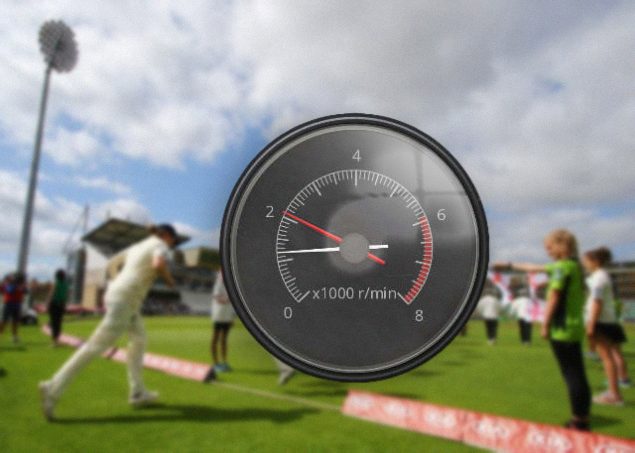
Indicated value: 2100; rpm
